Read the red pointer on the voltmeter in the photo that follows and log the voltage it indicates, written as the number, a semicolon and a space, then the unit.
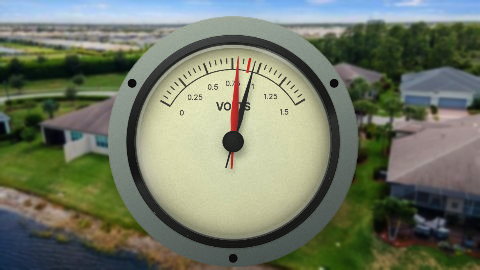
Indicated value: 0.8; V
